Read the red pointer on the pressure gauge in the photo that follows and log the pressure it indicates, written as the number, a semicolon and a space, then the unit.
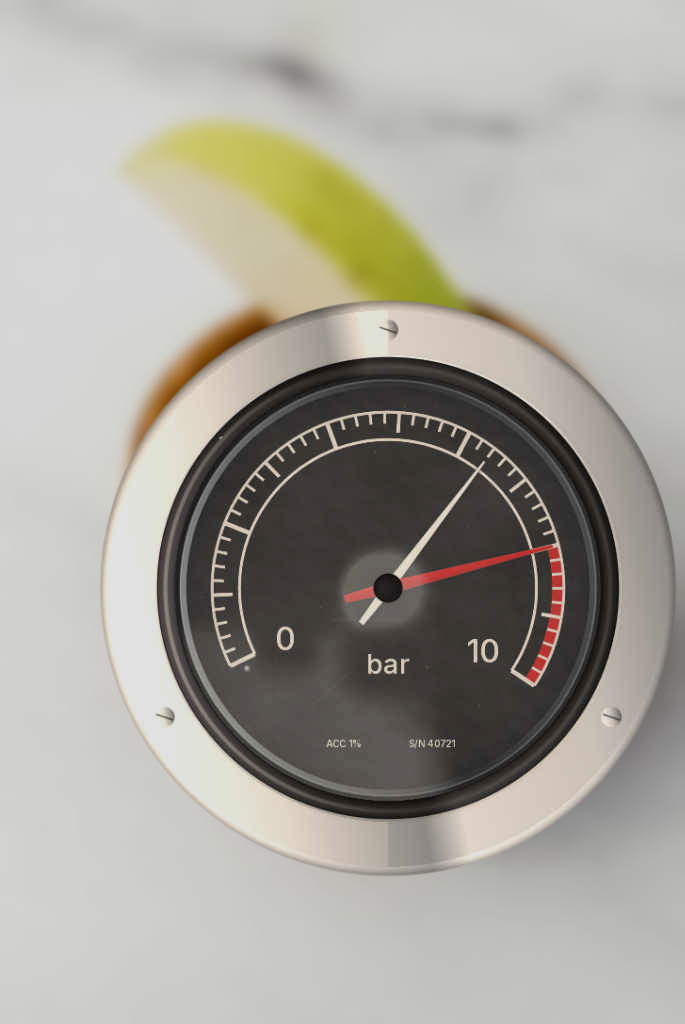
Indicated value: 8; bar
